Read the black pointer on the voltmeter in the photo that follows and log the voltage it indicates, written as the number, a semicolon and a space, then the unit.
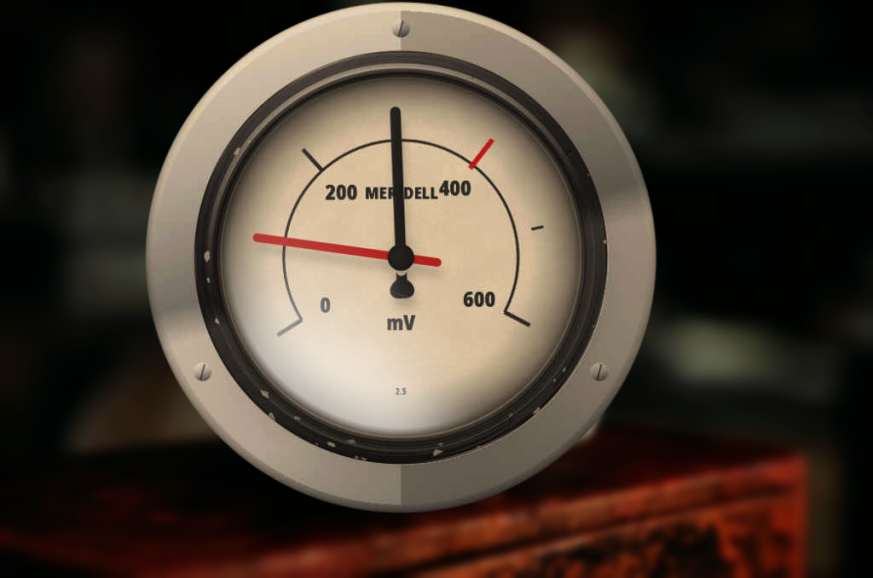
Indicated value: 300; mV
